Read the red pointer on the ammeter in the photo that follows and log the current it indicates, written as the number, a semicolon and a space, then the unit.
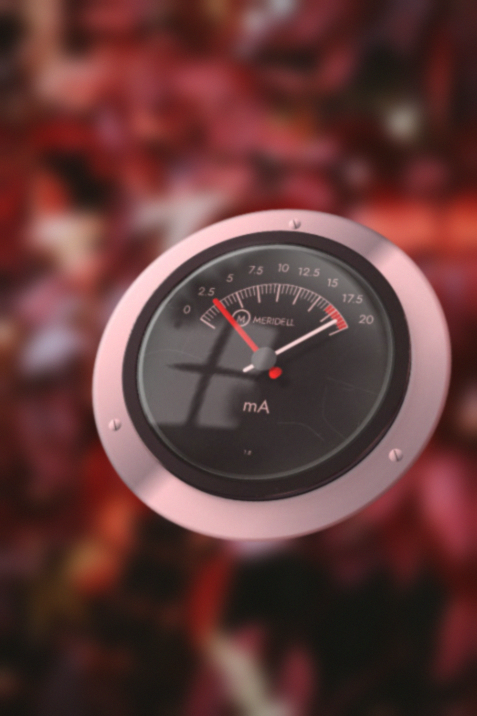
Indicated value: 2.5; mA
